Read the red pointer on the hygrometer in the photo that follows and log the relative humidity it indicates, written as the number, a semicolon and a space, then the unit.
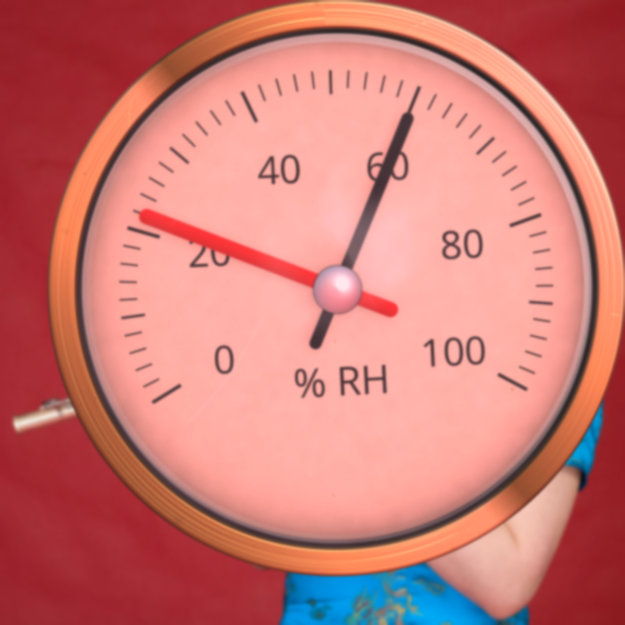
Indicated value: 22; %
